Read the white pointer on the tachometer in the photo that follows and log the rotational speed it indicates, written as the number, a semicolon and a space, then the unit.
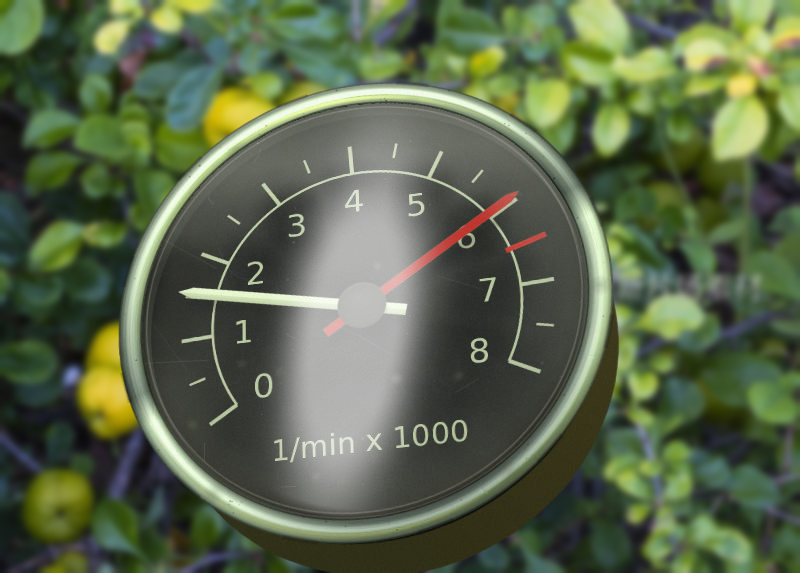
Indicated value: 1500; rpm
